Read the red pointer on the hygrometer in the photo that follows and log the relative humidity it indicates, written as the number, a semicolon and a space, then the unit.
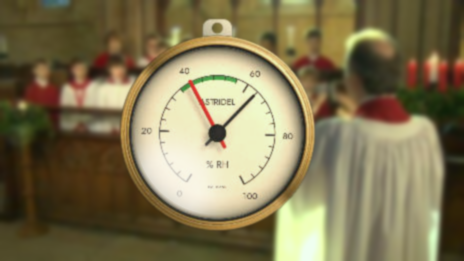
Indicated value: 40; %
